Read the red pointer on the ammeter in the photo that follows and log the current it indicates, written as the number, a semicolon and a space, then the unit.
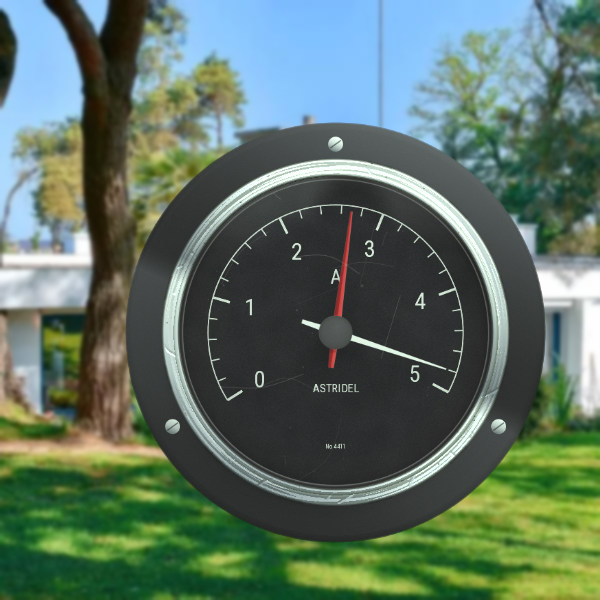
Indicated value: 2.7; A
